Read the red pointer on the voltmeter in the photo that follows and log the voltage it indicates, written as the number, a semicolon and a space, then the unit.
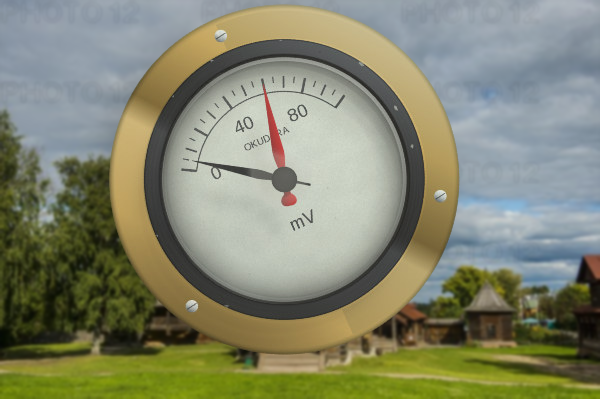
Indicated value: 60; mV
